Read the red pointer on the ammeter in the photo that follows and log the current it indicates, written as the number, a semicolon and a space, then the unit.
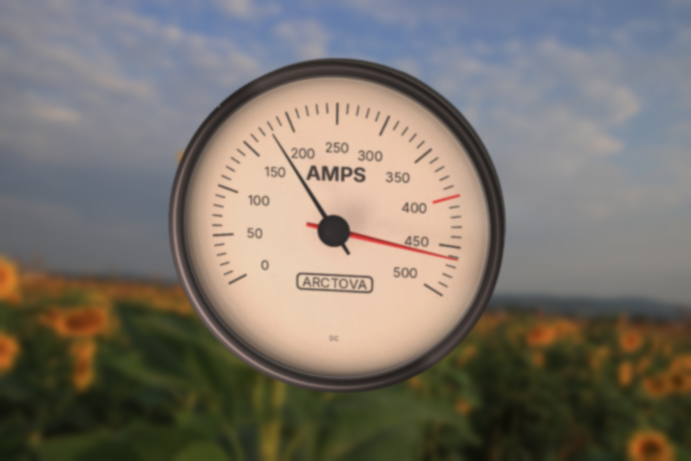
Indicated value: 460; A
